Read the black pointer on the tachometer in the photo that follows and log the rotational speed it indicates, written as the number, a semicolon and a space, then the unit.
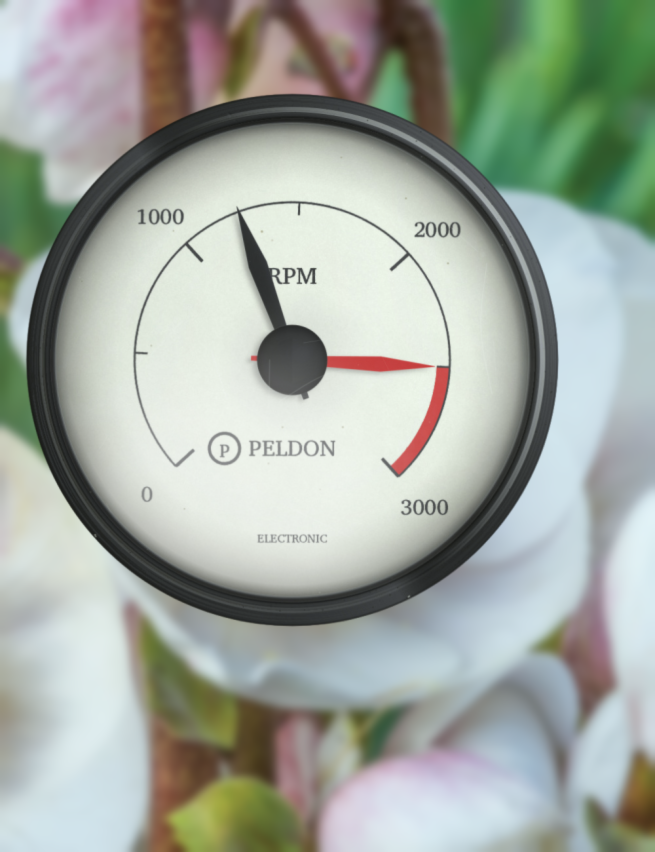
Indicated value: 1250; rpm
